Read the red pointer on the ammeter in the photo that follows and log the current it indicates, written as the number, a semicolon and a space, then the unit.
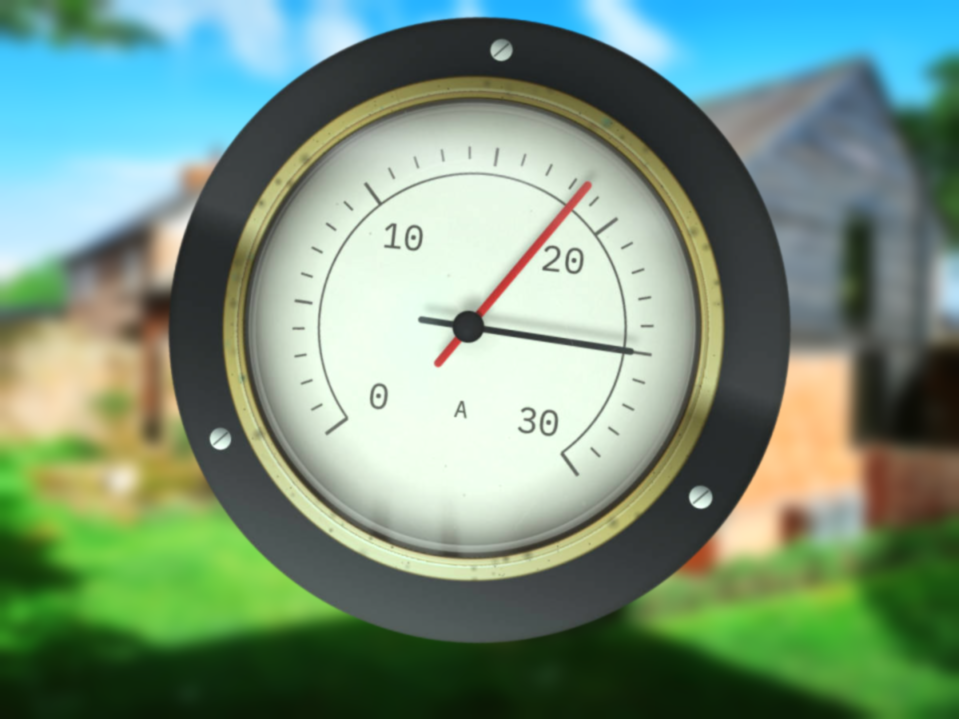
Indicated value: 18.5; A
